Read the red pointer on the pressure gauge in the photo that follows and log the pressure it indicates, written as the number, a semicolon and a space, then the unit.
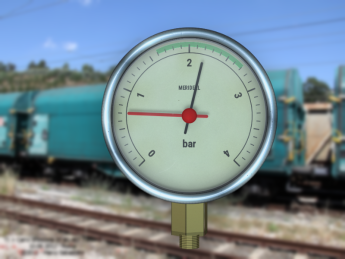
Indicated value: 0.7; bar
